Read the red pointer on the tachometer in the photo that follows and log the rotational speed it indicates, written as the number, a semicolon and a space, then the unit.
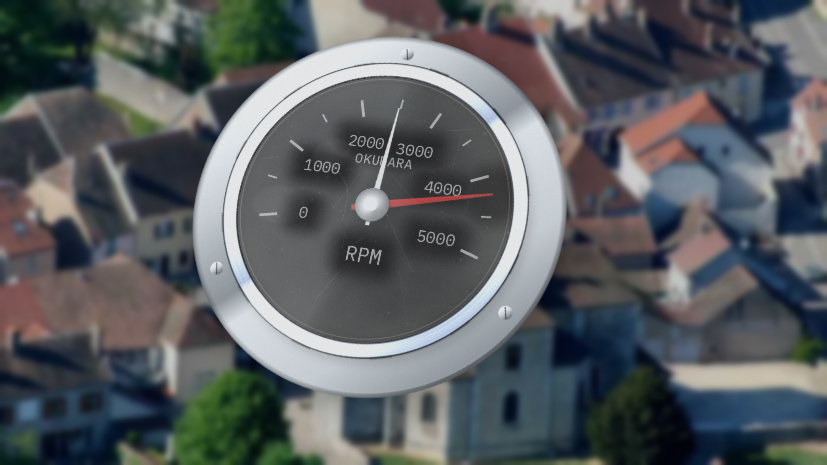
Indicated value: 4250; rpm
